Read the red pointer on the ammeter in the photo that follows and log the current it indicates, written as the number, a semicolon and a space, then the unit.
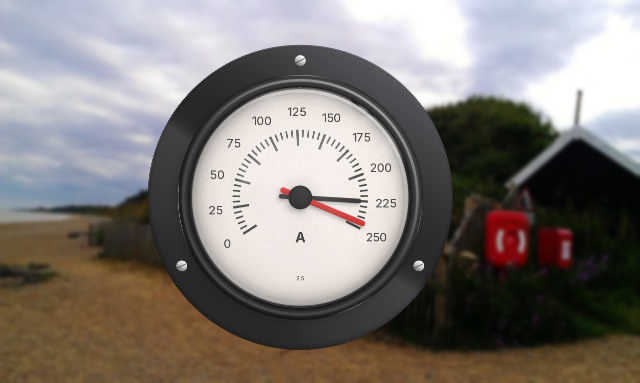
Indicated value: 245; A
